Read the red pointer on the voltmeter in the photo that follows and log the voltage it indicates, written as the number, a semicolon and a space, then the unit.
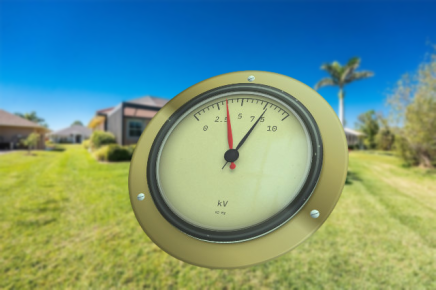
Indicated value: 3.5; kV
